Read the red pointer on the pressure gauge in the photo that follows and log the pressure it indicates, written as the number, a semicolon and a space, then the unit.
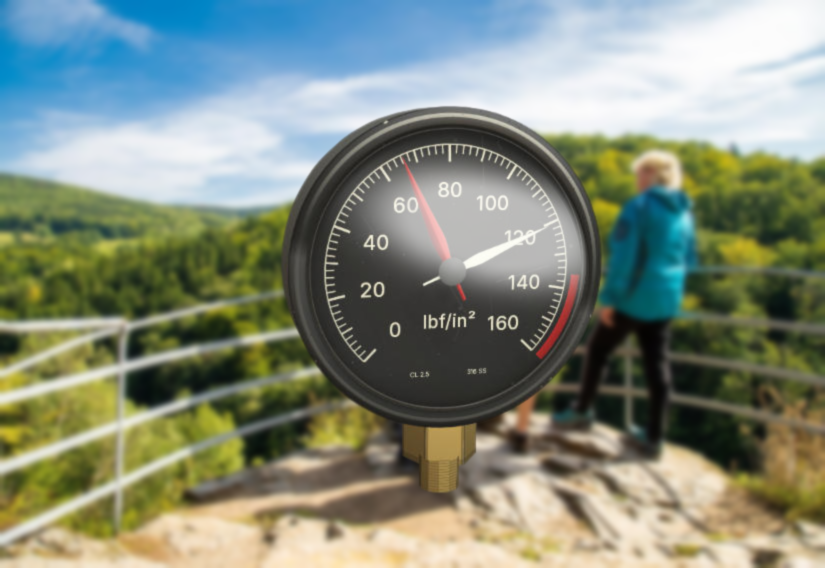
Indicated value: 66; psi
